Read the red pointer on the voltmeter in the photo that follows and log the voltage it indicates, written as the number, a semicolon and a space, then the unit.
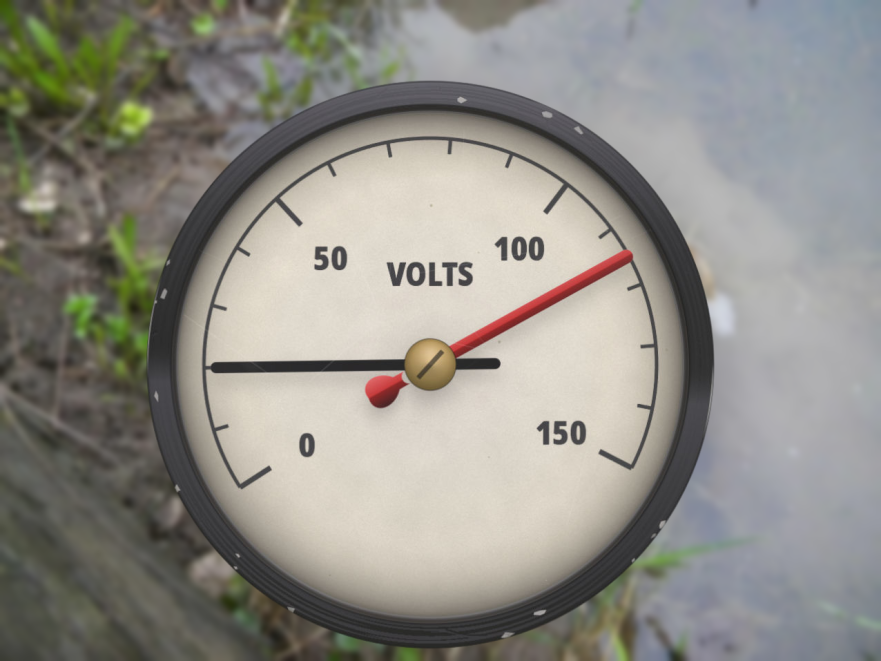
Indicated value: 115; V
